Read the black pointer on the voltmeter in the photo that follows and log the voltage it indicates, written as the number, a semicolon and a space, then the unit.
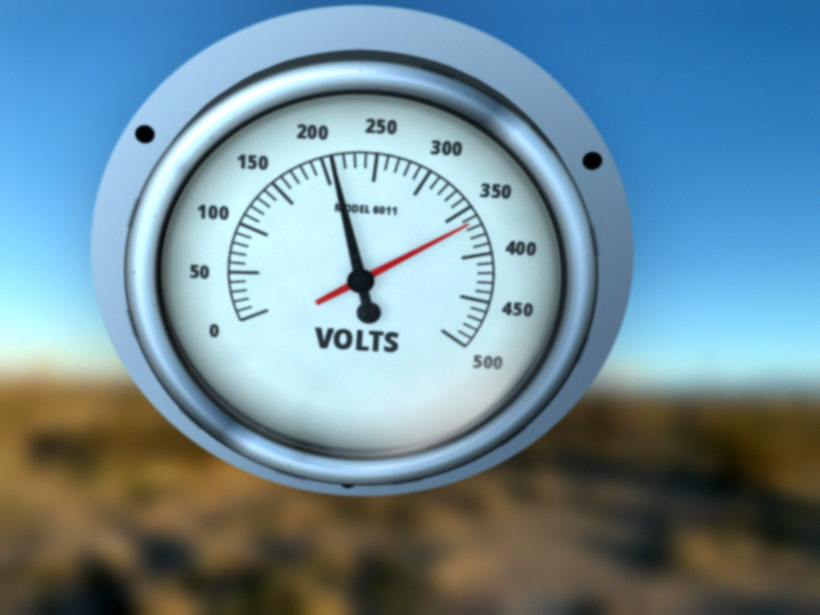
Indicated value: 210; V
